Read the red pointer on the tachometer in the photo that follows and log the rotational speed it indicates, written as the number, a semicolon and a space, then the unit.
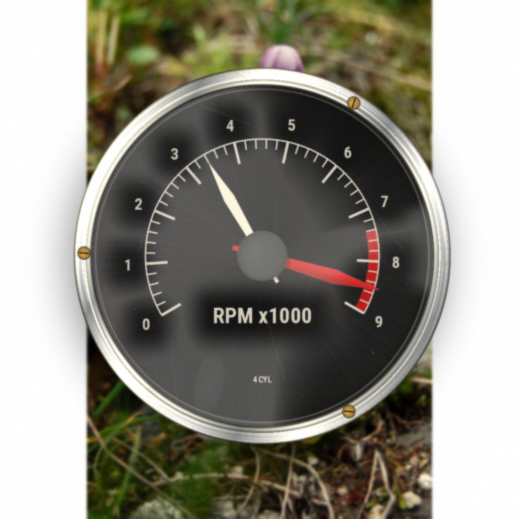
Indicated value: 8500; rpm
